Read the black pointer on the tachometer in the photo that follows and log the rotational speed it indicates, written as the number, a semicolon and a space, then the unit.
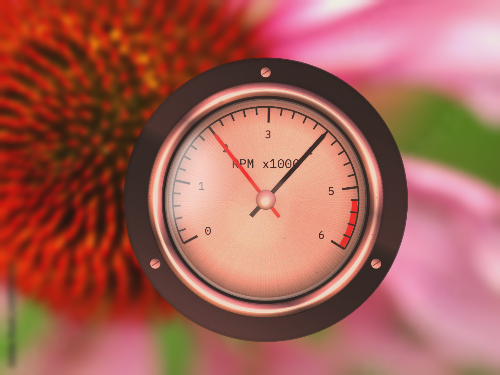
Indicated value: 4000; rpm
